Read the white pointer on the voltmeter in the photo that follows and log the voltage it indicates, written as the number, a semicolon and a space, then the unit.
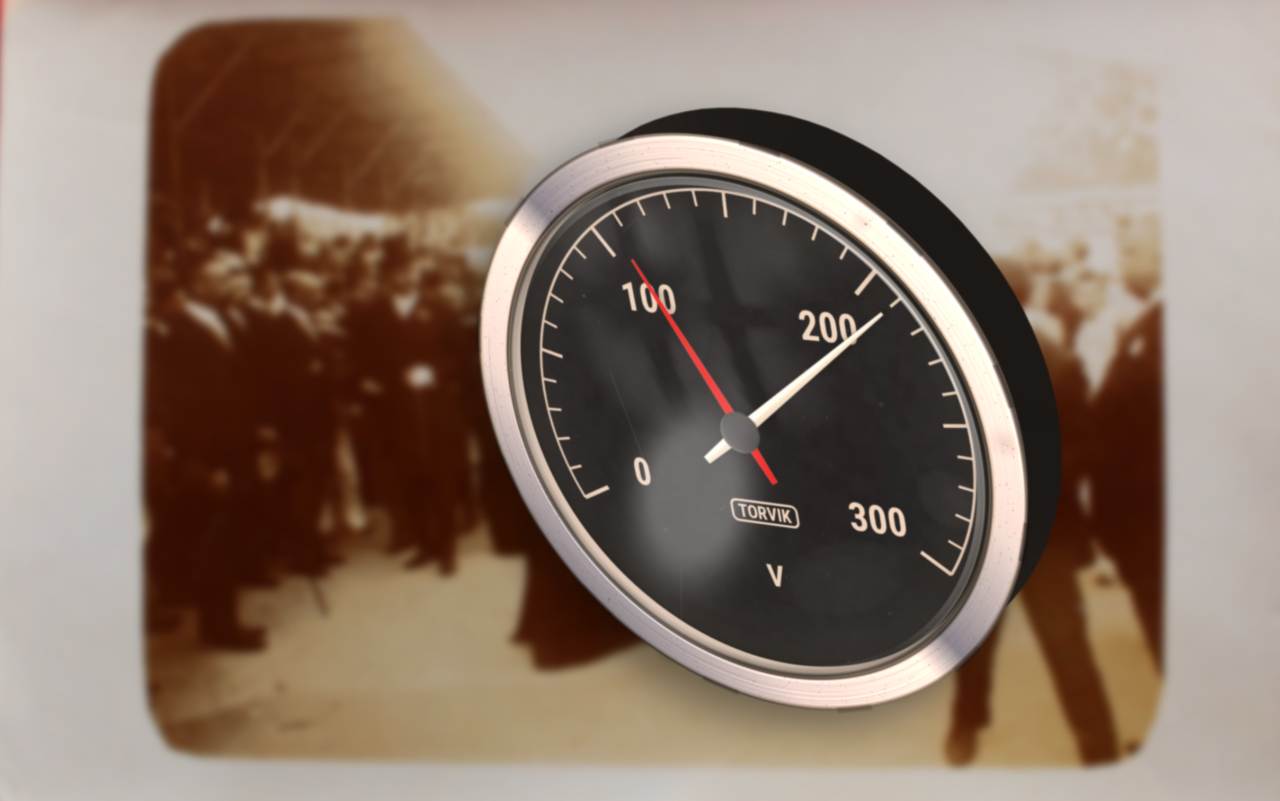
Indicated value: 210; V
